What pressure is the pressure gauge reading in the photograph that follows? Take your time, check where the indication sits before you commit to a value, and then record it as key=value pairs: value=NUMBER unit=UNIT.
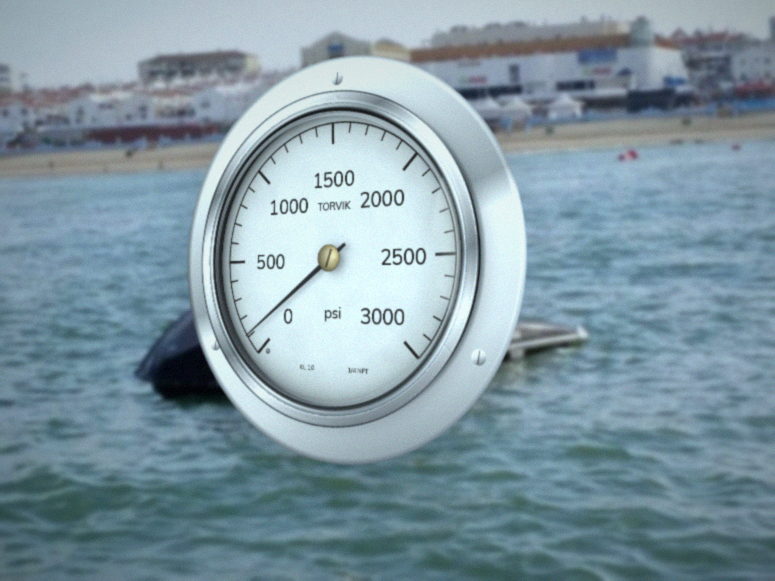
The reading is value=100 unit=psi
